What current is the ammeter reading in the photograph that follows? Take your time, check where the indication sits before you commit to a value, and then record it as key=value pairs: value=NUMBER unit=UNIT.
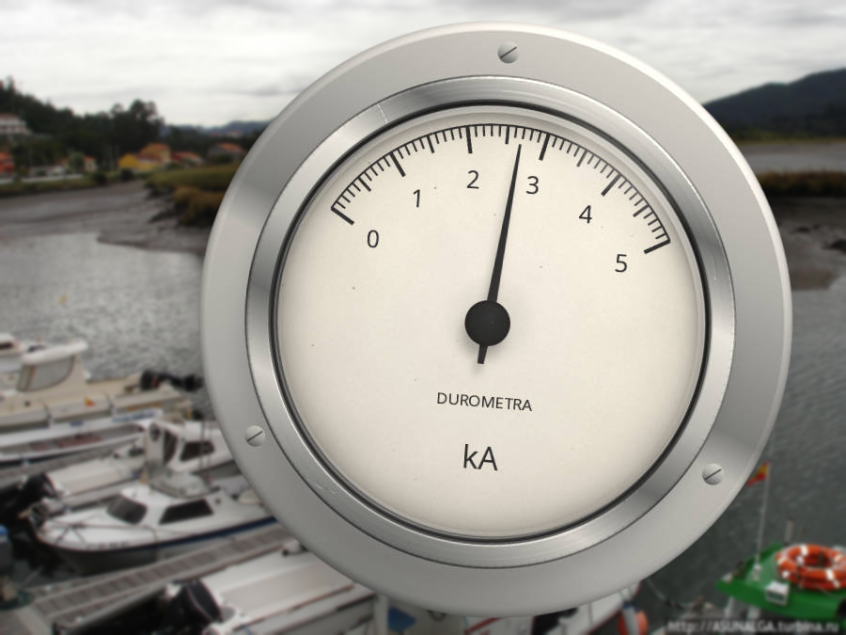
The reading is value=2.7 unit=kA
